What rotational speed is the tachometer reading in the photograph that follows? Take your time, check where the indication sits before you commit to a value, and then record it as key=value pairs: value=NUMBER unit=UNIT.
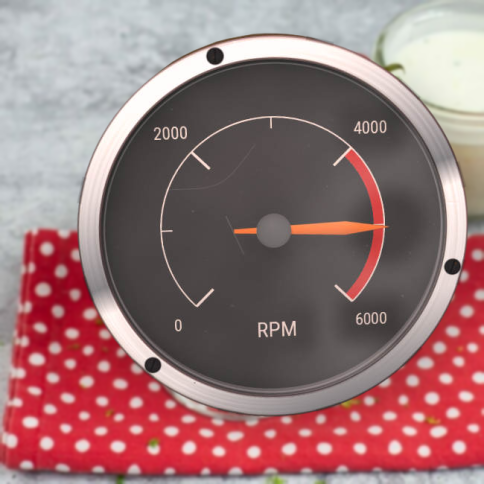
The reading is value=5000 unit=rpm
